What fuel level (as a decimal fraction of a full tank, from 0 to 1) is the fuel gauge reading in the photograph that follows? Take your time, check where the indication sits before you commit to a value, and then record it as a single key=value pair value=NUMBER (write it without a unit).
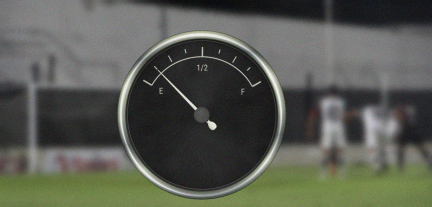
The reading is value=0.125
